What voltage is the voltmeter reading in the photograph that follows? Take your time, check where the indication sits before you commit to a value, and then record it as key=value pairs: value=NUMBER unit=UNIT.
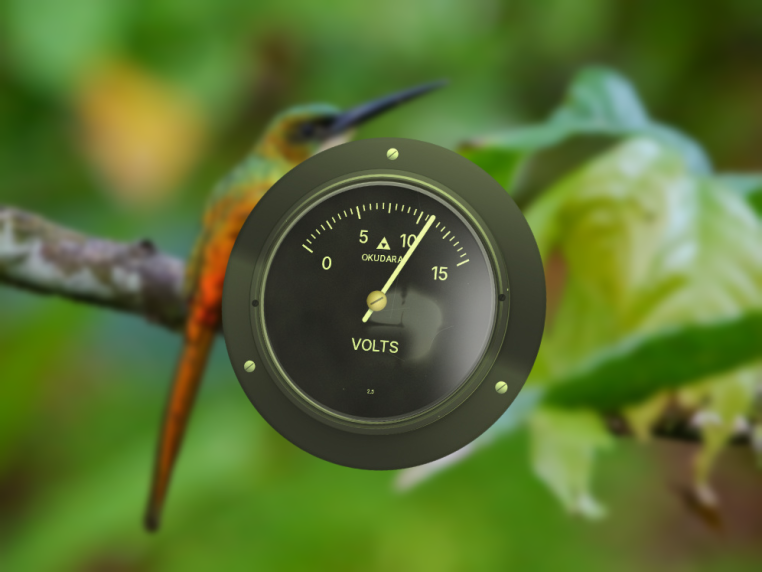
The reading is value=11 unit=V
